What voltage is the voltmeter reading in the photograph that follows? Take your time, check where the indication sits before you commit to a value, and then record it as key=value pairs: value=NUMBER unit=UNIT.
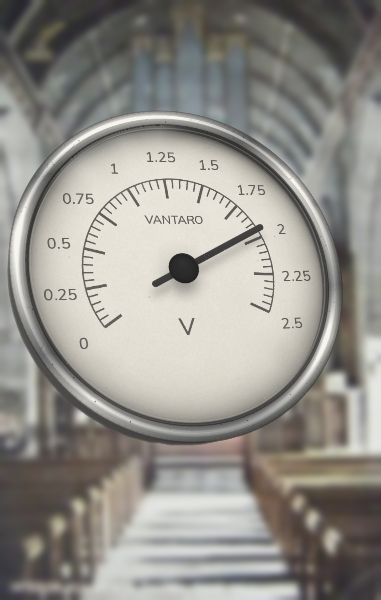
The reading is value=1.95 unit=V
